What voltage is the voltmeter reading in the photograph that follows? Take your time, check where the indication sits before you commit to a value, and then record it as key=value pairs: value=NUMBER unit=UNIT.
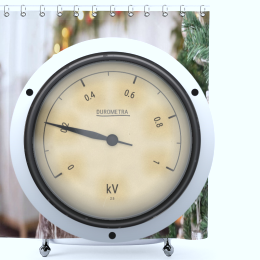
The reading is value=0.2 unit=kV
